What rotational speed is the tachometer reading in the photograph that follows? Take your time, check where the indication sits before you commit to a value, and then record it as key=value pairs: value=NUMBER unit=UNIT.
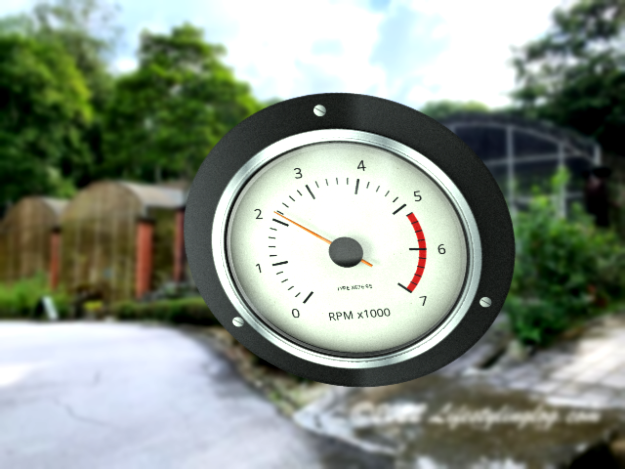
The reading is value=2200 unit=rpm
